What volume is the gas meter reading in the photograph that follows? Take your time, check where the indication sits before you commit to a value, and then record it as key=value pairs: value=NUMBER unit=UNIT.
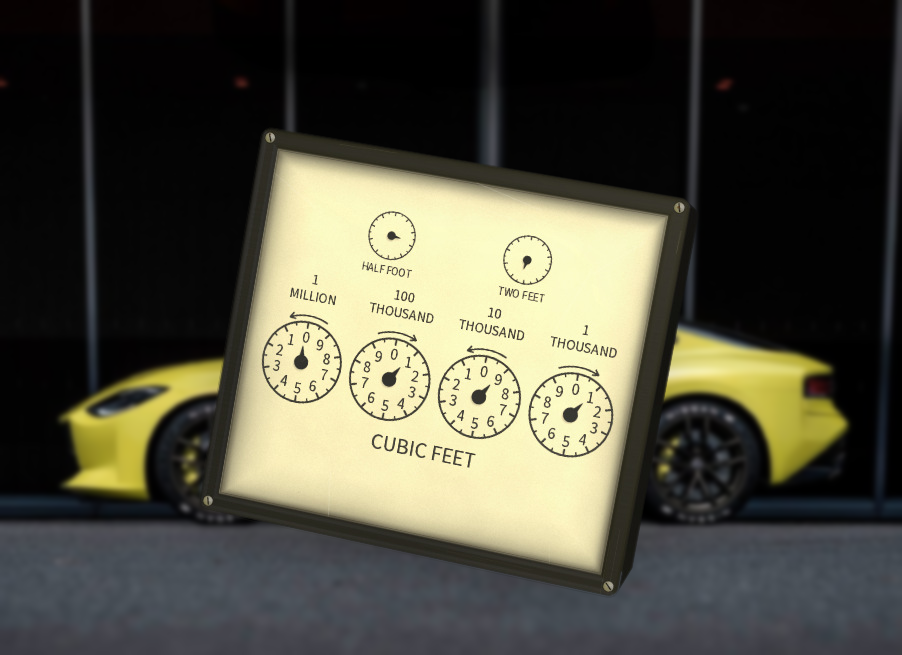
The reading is value=9100 unit=ft³
